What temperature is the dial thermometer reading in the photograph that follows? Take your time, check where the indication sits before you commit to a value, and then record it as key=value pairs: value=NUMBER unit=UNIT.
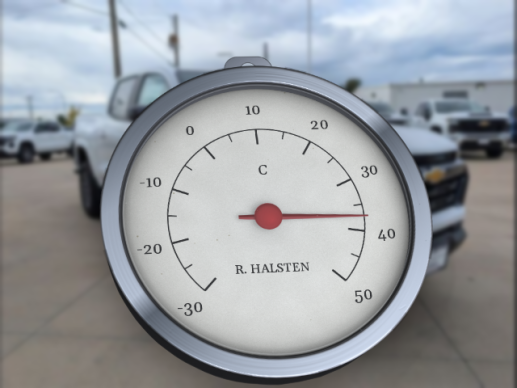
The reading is value=37.5 unit=°C
